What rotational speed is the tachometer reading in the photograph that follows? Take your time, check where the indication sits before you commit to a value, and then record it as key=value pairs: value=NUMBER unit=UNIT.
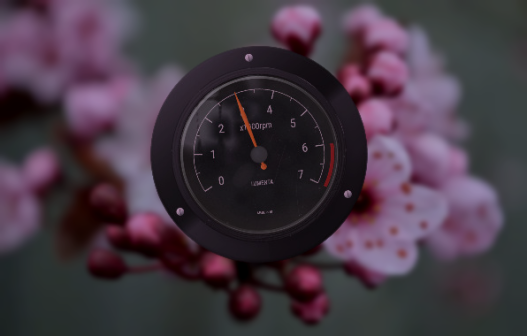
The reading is value=3000 unit=rpm
